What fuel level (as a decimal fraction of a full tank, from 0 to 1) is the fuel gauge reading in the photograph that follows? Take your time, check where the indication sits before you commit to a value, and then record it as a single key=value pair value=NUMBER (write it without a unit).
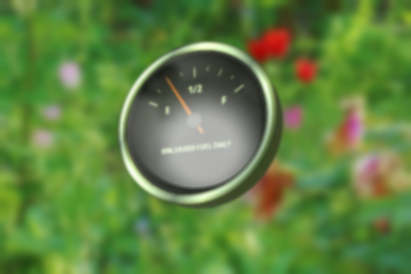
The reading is value=0.25
